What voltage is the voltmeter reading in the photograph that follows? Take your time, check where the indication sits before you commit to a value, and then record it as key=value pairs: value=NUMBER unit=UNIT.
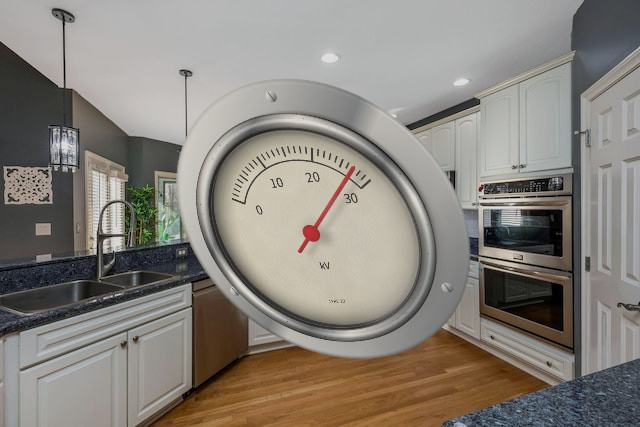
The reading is value=27 unit=kV
